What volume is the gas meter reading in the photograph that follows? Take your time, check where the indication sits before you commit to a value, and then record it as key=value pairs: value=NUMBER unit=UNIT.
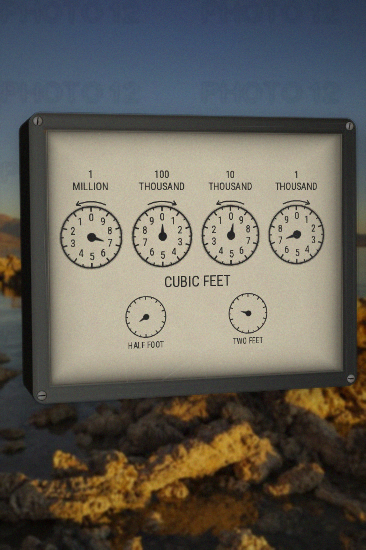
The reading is value=699700 unit=ft³
